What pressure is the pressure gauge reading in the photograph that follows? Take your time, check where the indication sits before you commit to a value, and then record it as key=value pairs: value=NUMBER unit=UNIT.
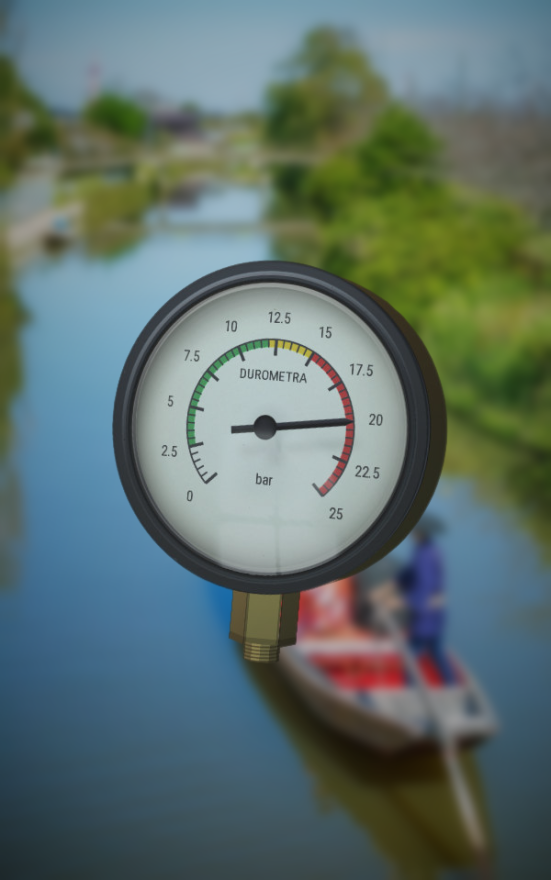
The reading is value=20 unit=bar
